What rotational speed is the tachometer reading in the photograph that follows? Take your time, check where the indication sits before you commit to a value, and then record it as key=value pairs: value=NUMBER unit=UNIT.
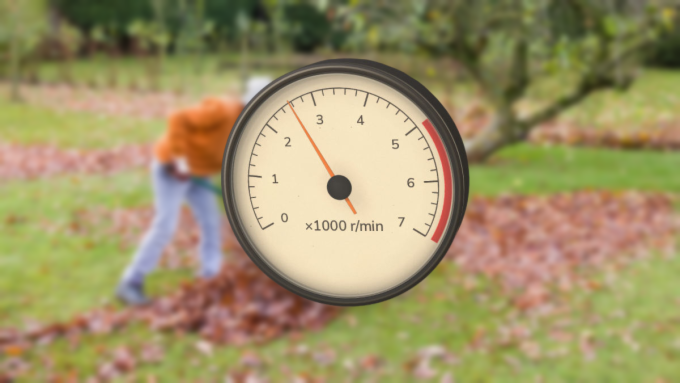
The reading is value=2600 unit=rpm
